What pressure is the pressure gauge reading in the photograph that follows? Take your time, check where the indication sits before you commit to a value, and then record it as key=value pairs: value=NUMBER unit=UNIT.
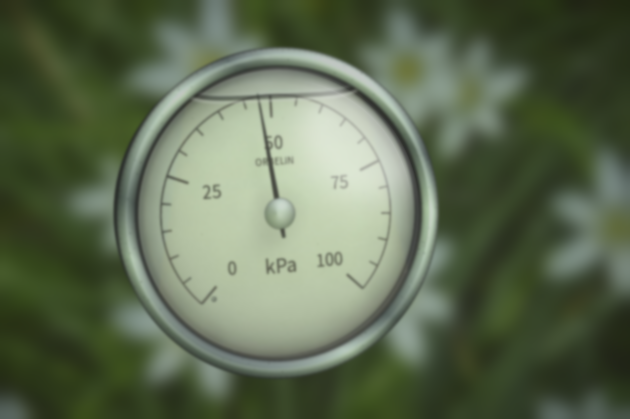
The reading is value=47.5 unit=kPa
